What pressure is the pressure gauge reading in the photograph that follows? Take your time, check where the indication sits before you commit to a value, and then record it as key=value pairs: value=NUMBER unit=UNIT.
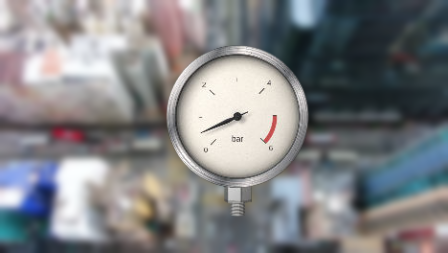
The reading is value=0.5 unit=bar
